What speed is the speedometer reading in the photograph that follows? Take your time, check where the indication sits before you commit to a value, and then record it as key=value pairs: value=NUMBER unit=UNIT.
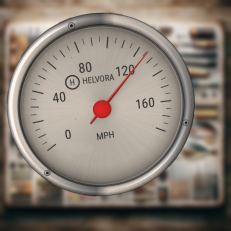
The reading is value=125 unit=mph
